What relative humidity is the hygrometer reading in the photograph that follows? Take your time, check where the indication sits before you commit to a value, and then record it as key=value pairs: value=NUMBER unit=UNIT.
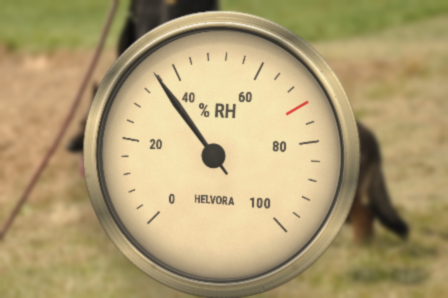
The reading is value=36 unit=%
